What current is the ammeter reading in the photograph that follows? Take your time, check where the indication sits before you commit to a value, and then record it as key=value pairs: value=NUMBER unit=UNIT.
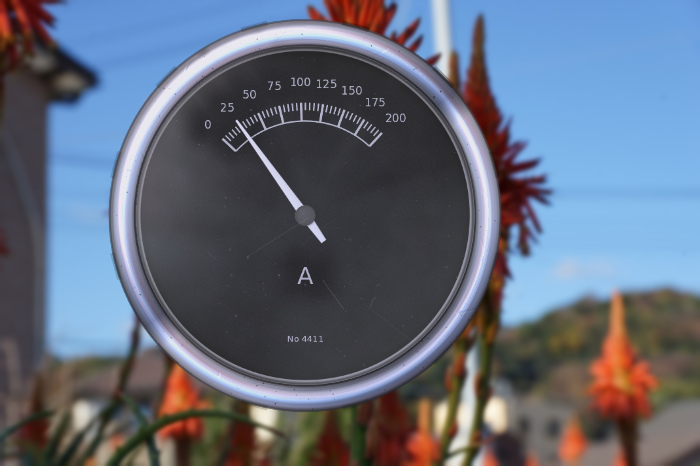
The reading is value=25 unit=A
